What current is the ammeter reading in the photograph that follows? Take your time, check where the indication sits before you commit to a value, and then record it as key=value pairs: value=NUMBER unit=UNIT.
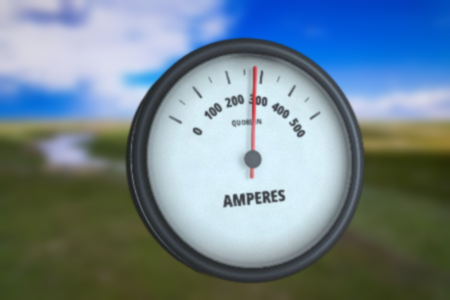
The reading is value=275 unit=A
